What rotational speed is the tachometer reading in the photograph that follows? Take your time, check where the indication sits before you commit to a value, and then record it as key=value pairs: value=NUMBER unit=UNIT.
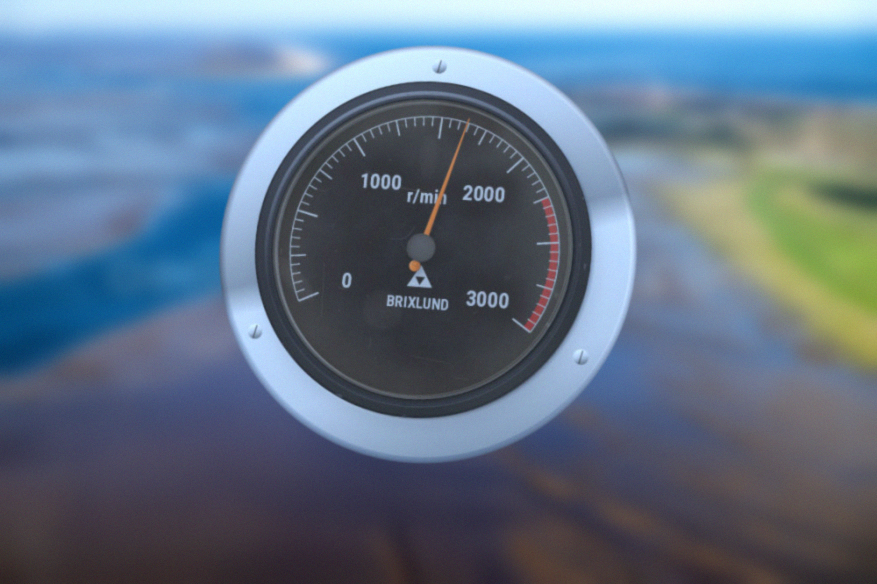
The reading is value=1650 unit=rpm
